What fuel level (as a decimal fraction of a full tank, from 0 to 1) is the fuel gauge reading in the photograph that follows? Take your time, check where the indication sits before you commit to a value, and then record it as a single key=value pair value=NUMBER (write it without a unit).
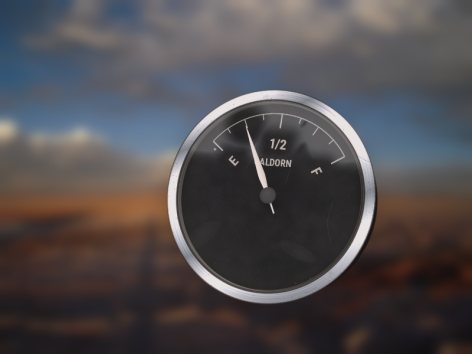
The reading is value=0.25
